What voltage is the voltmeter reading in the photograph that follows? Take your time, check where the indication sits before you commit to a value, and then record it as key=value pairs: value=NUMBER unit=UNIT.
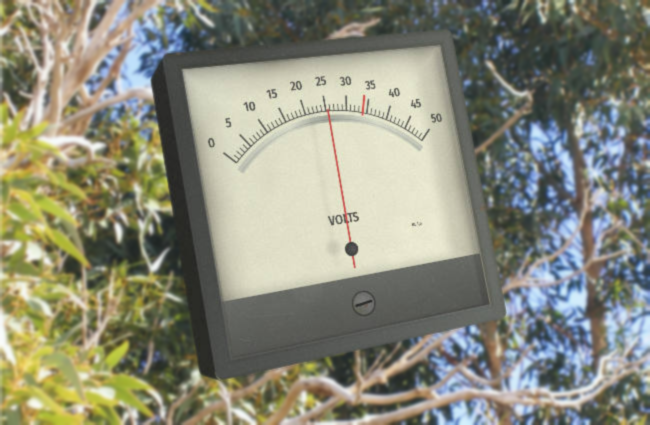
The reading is value=25 unit=V
